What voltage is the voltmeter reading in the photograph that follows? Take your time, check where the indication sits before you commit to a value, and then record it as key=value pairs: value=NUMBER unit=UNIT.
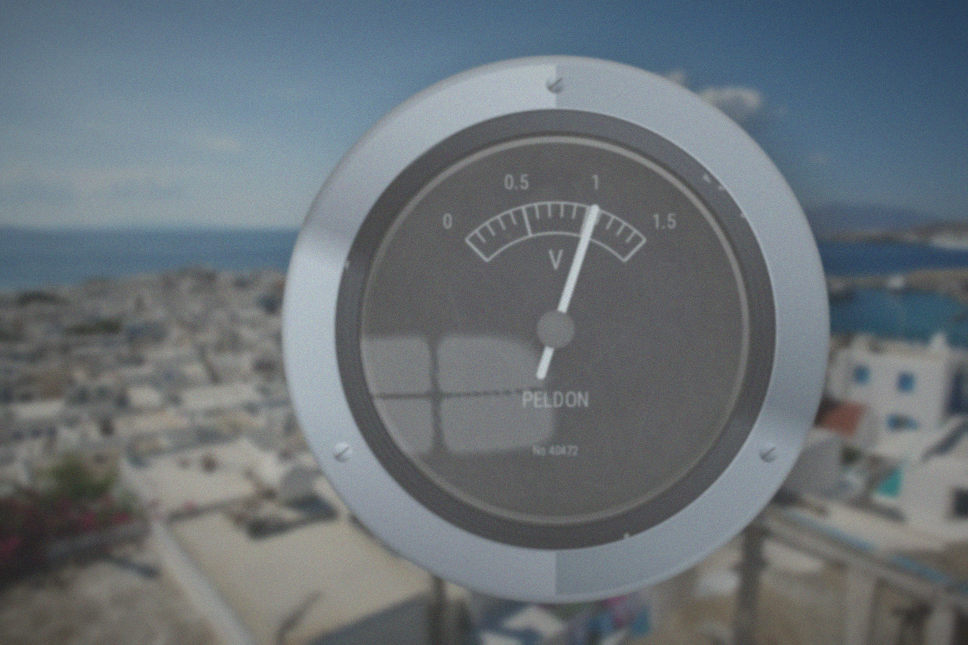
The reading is value=1.05 unit=V
